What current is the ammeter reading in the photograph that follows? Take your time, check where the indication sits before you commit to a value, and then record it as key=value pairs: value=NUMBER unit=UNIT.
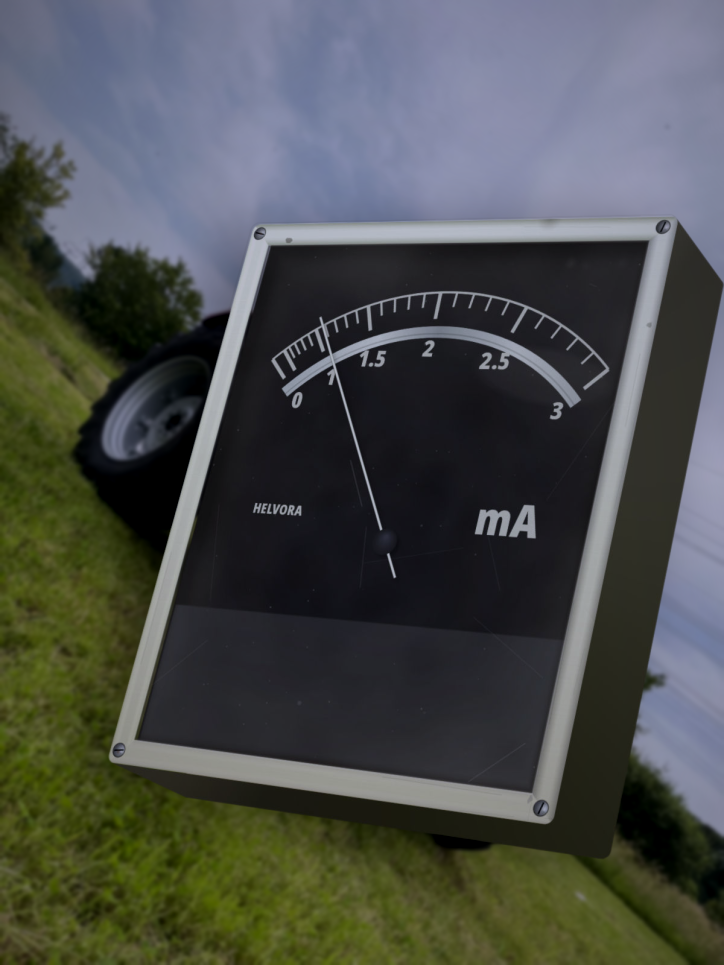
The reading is value=1.1 unit=mA
